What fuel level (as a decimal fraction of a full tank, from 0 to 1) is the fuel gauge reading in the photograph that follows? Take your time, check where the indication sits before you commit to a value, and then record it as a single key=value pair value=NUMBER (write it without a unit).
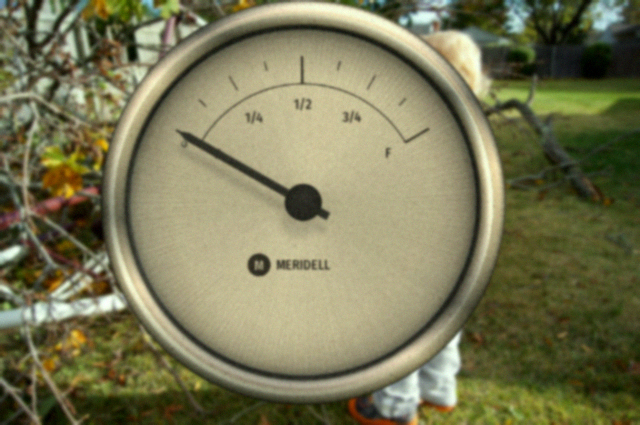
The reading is value=0
